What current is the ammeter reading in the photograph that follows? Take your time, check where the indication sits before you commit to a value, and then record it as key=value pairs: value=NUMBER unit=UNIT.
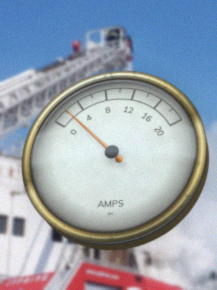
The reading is value=2 unit=A
